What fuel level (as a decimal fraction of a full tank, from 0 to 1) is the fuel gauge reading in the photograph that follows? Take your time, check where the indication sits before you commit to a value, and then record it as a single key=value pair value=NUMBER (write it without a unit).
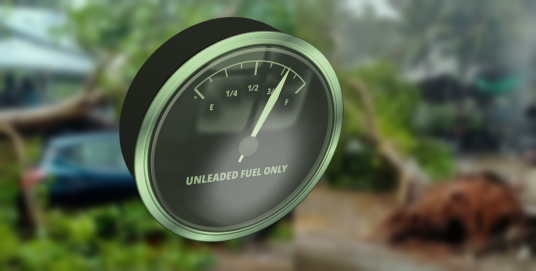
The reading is value=0.75
